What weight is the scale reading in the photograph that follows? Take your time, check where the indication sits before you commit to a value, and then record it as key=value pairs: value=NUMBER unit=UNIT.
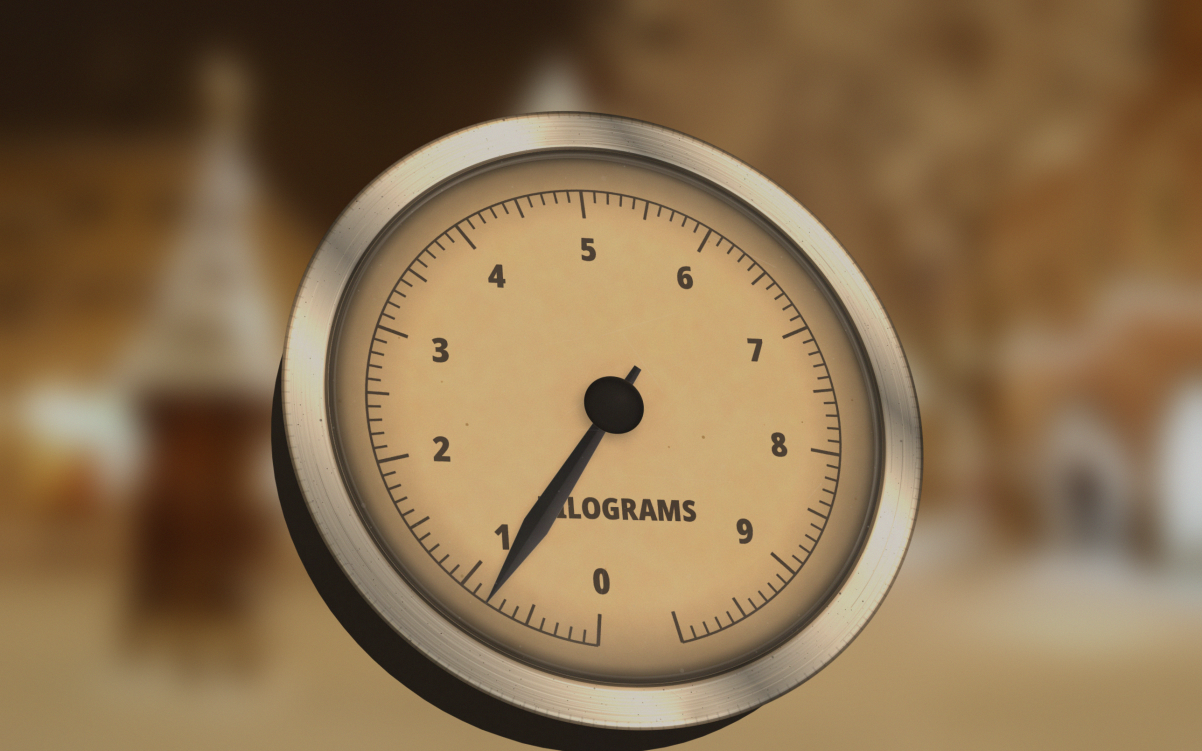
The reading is value=0.8 unit=kg
